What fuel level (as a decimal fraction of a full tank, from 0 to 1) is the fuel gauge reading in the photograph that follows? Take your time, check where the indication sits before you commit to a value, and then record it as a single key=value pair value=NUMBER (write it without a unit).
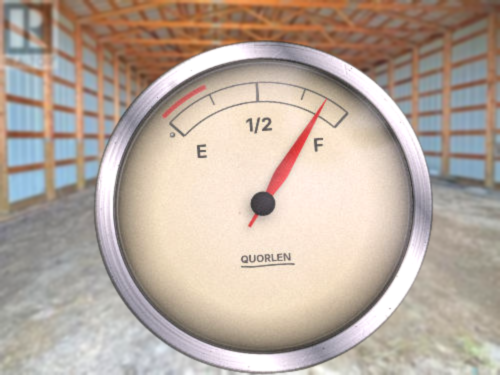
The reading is value=0.875
